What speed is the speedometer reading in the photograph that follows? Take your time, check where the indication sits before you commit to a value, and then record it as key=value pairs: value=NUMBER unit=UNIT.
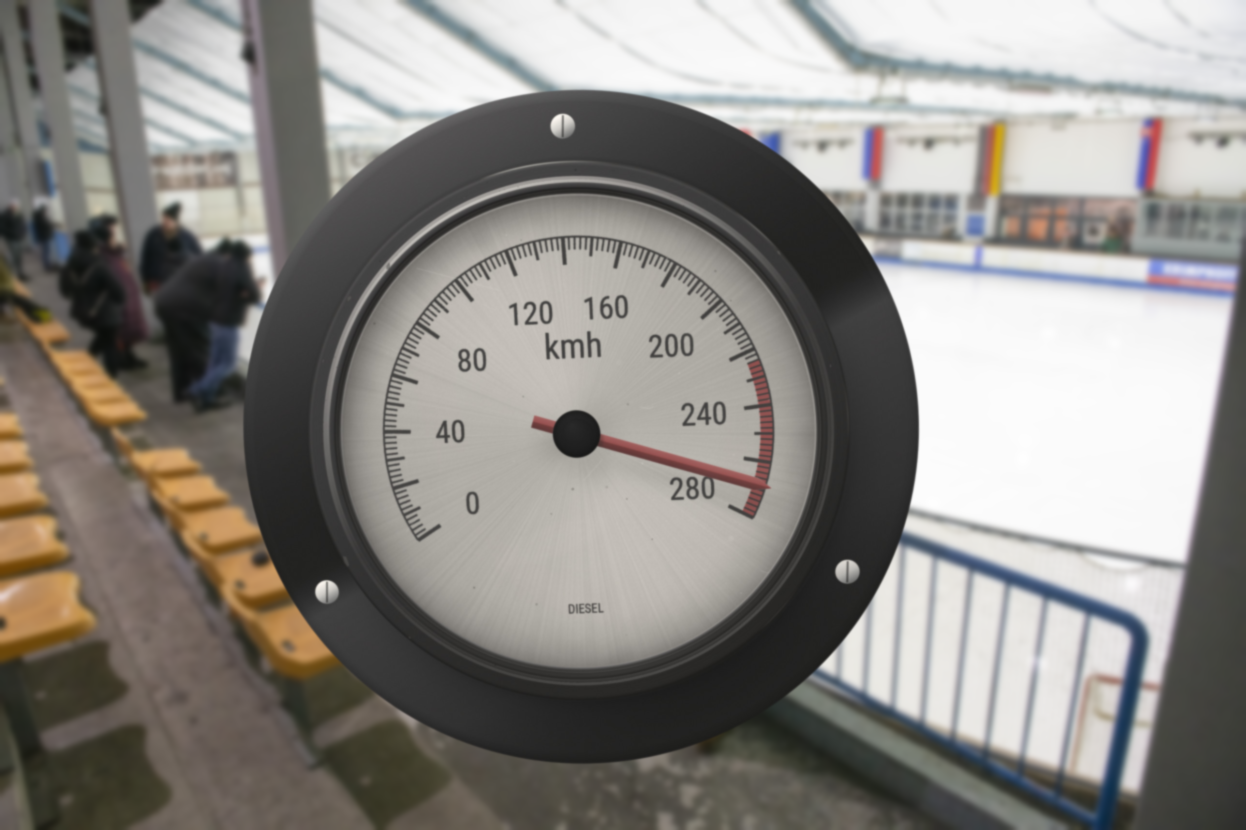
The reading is value=268 unit=km/h
